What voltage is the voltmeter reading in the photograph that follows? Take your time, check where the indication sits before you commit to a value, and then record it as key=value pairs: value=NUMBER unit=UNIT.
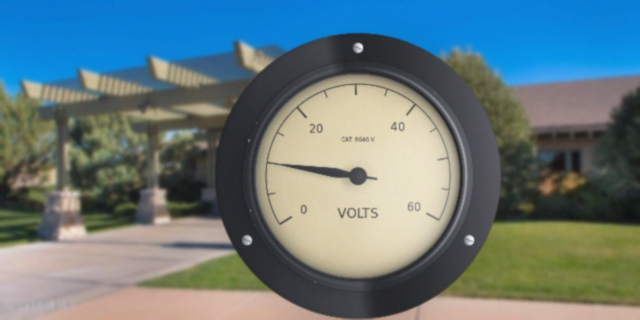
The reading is value=10 unit=V
